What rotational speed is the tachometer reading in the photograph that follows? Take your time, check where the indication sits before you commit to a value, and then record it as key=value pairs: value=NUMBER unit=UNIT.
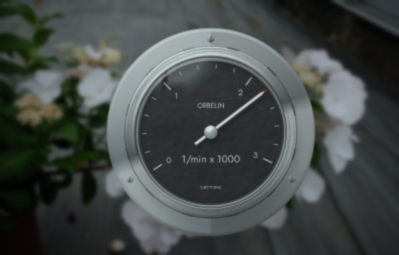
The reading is value=2200 unit=rpm
